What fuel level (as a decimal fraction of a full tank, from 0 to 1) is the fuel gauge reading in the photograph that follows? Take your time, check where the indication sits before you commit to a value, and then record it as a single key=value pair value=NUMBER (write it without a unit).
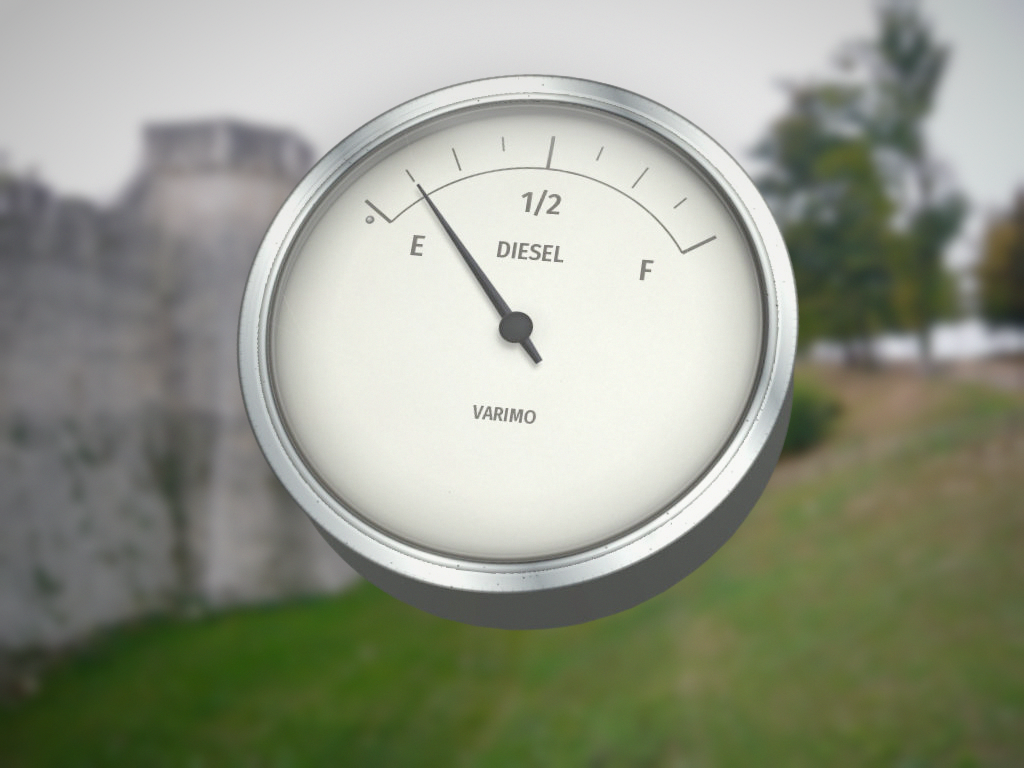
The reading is value=0.125
